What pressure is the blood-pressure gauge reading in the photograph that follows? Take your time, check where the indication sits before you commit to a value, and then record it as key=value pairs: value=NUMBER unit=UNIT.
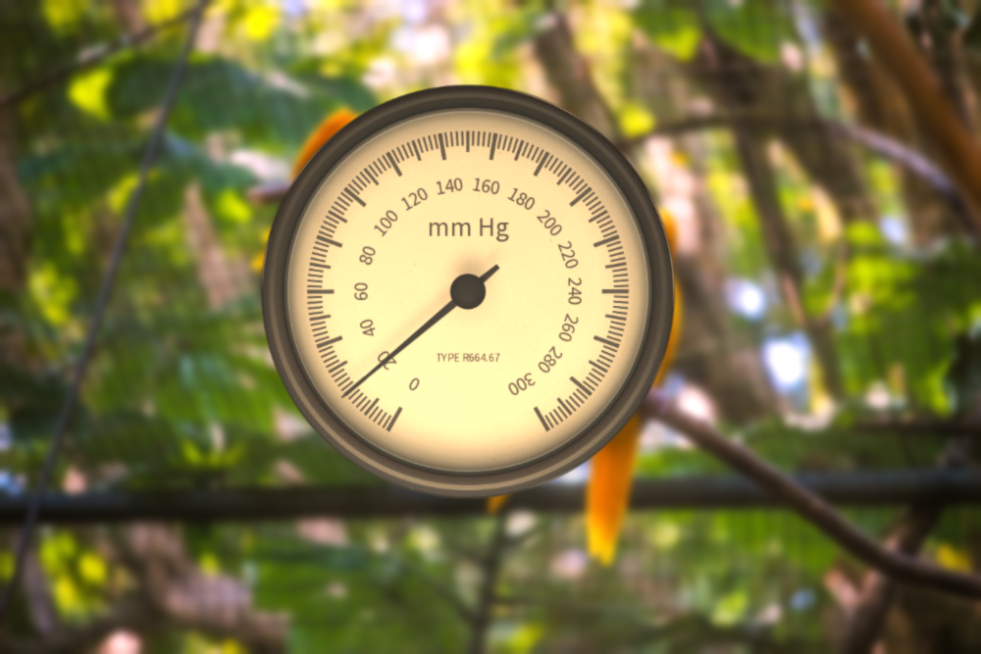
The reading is value=20 unit=mmHg
